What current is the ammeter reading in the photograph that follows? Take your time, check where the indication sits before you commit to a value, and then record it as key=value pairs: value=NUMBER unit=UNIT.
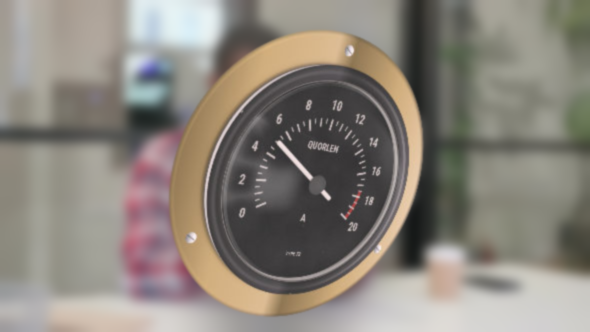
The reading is value=5 unit=A
